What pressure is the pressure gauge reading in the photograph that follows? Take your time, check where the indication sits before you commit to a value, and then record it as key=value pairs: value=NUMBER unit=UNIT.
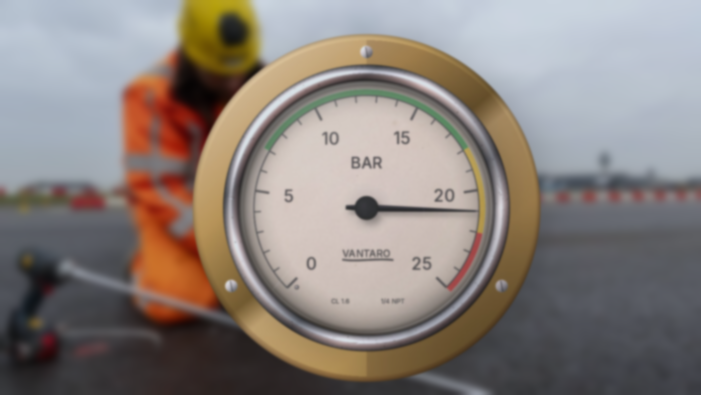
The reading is value=21 unit=bar
